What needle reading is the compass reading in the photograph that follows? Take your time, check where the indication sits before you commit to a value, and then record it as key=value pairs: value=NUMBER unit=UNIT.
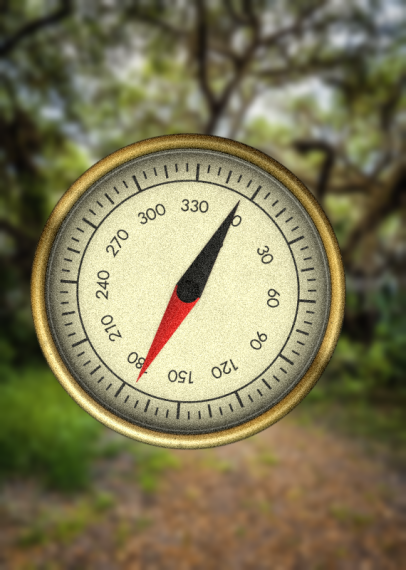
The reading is value=175 unit=°
